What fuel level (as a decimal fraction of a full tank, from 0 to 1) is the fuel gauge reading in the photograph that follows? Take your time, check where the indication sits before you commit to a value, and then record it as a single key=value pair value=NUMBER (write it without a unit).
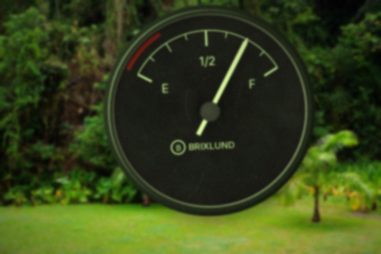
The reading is value=0.75
